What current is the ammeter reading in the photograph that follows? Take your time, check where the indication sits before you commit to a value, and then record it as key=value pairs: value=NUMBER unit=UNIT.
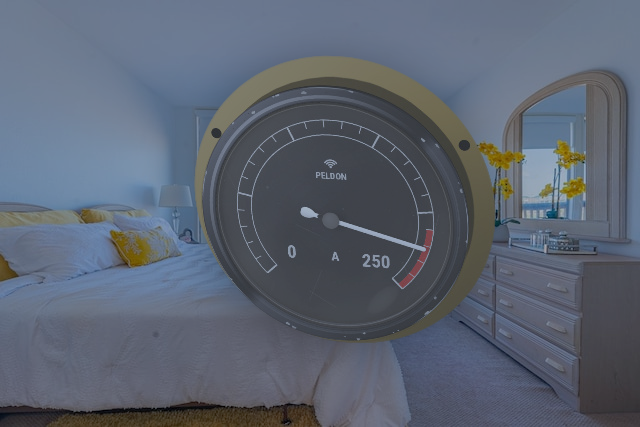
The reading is value=220 unit=A
